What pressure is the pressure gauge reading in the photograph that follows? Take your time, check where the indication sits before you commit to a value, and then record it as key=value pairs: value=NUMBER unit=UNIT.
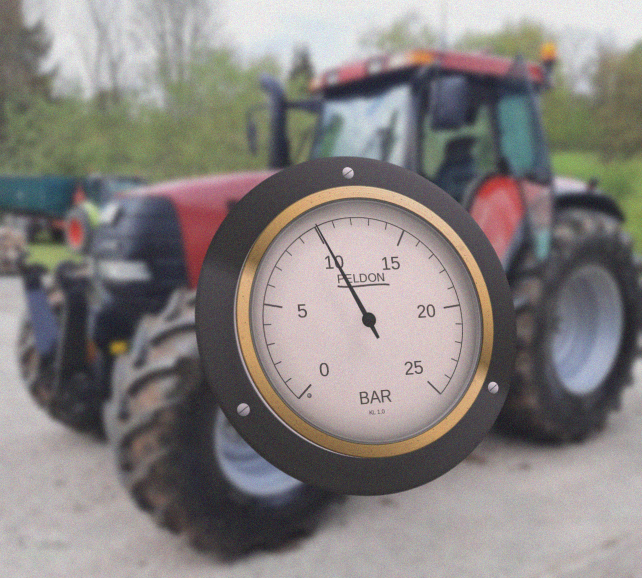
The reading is value=10 unit=bar
